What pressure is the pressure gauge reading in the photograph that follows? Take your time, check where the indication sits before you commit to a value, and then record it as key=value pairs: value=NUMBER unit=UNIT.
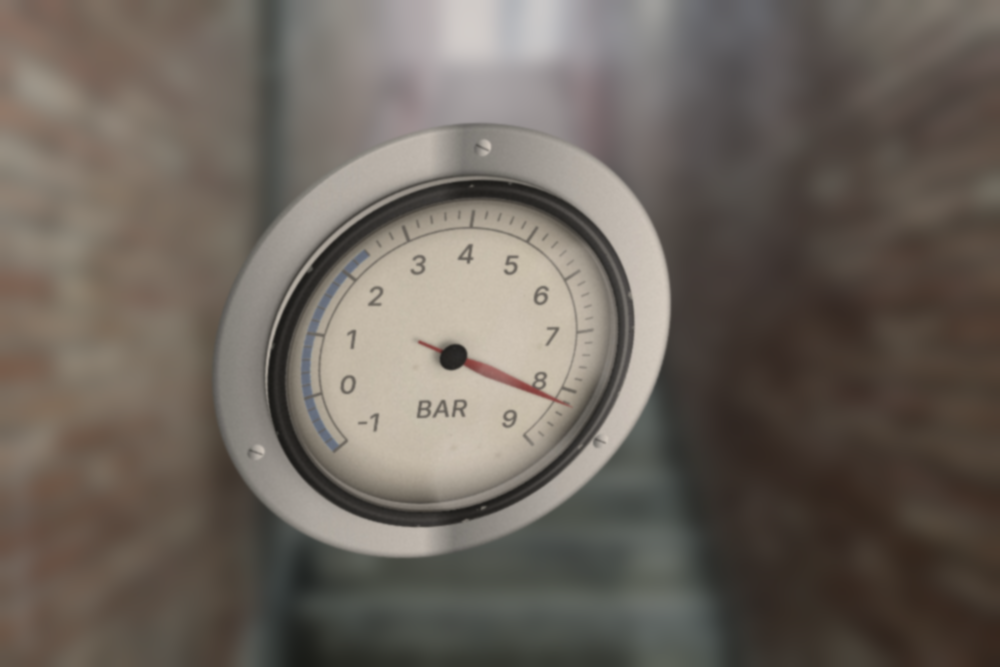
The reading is value=8.2 unit=bar
